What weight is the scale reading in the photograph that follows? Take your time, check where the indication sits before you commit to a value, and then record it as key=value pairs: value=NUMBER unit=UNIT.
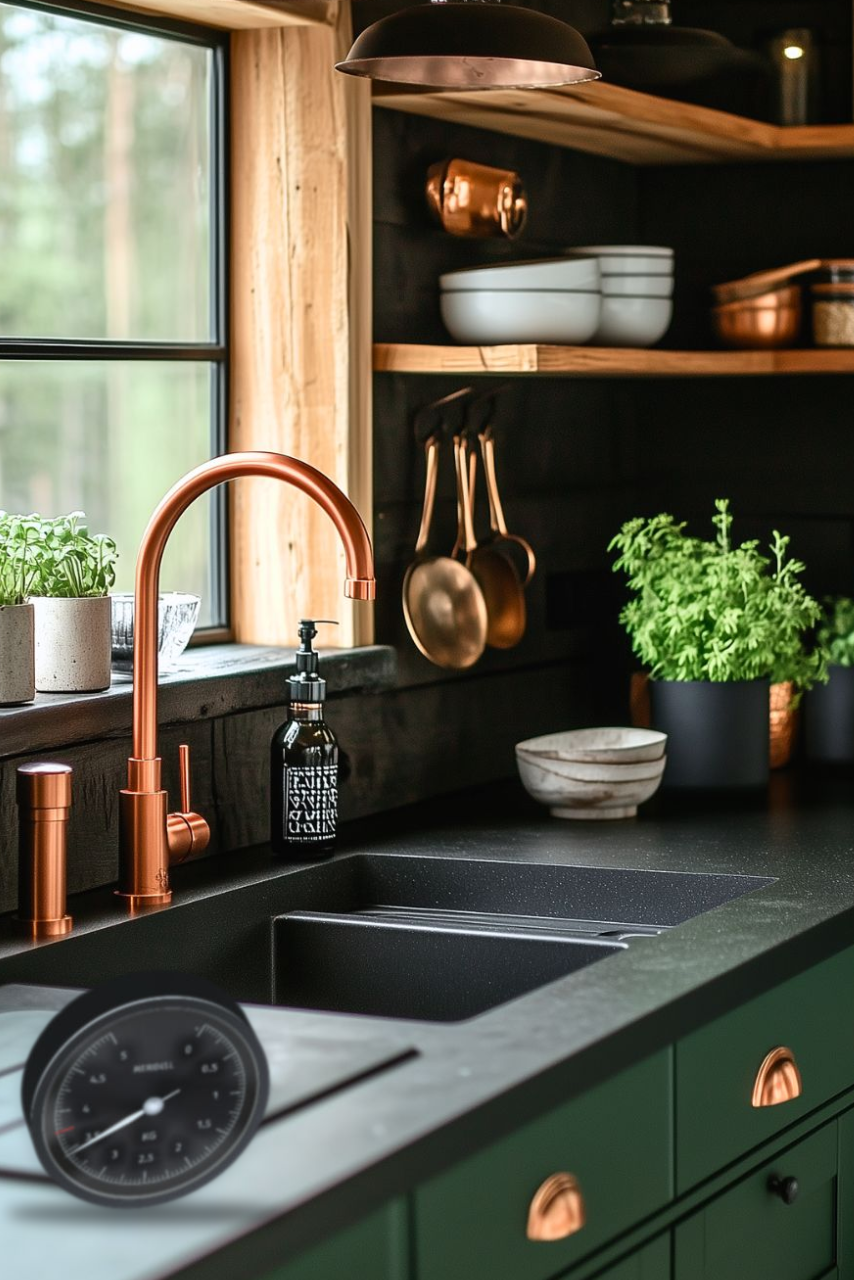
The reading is value=3.5 unit=kg
